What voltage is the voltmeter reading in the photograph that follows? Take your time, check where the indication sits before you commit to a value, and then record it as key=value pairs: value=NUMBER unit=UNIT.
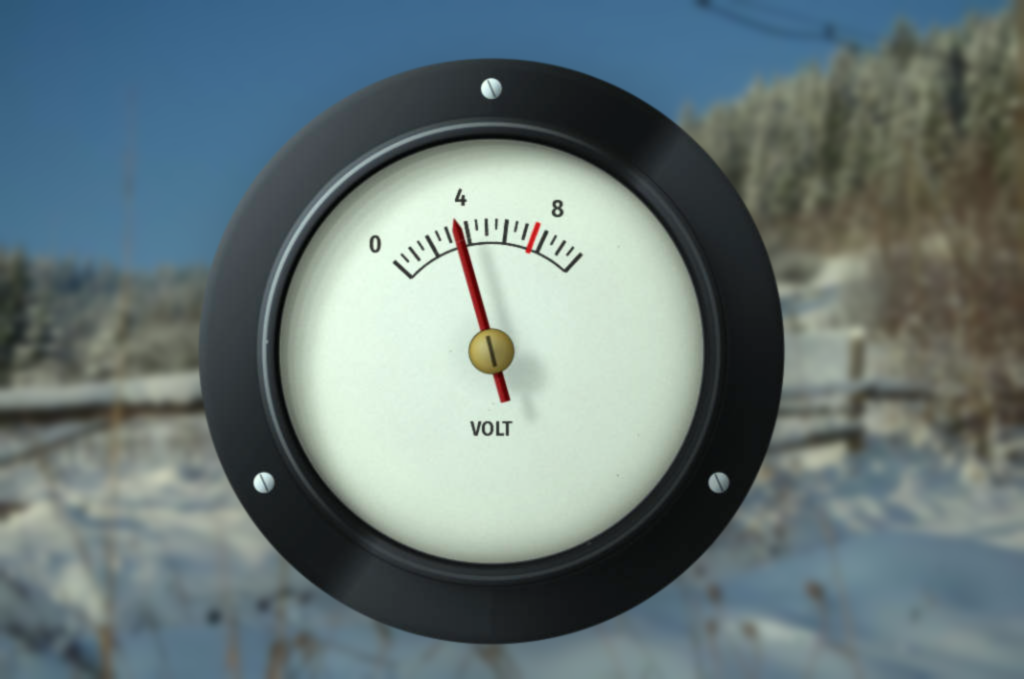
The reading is value=3.5 unit=V
